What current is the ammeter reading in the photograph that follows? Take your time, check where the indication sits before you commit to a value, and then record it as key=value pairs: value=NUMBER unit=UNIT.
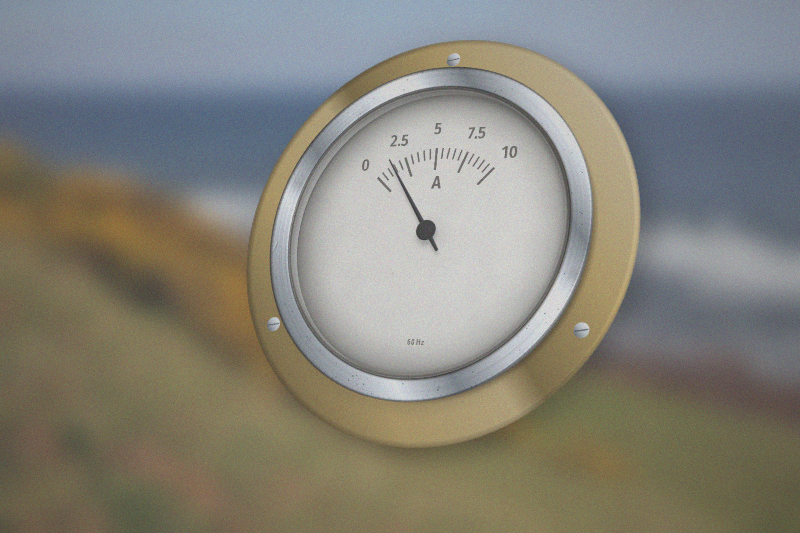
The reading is value=1.5 unit=A
